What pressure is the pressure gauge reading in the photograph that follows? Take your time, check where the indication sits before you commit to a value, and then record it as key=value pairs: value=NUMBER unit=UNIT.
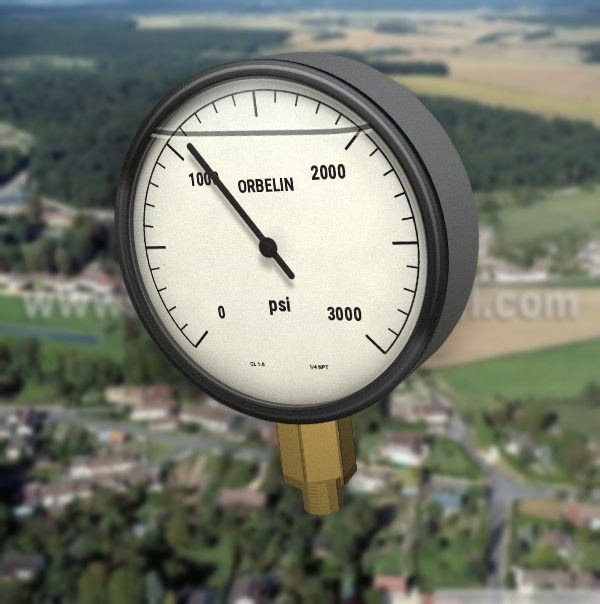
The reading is value=1100 unit=psi
